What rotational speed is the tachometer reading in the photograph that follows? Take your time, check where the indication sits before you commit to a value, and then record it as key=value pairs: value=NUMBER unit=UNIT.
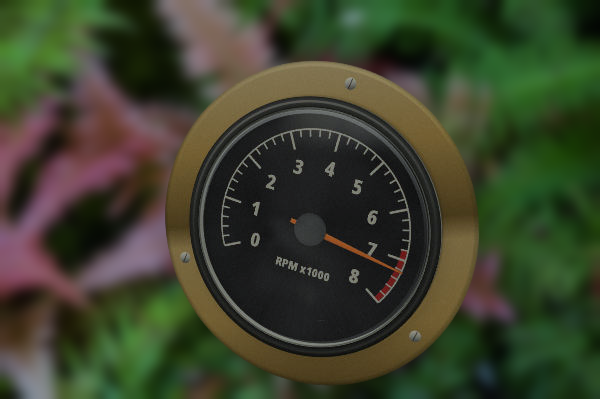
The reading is value=7200 unit=rpm
